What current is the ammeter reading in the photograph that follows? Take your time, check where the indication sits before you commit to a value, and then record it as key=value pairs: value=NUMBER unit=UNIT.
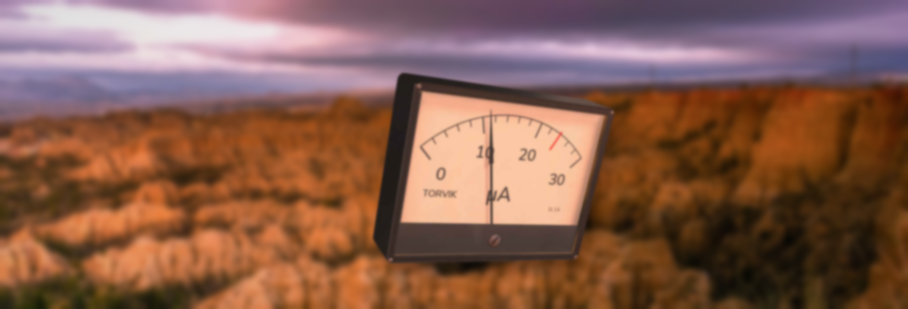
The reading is value=11 unit=µA
